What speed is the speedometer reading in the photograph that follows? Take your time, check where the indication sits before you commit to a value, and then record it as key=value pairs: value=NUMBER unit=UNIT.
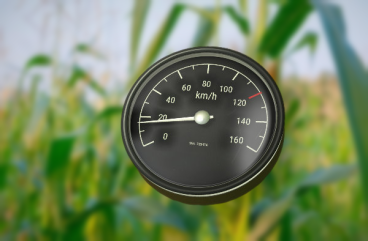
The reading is value=15 unit=km/h
